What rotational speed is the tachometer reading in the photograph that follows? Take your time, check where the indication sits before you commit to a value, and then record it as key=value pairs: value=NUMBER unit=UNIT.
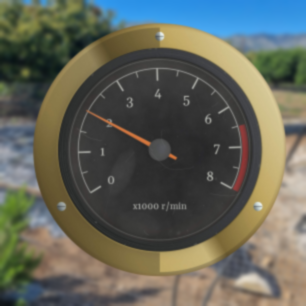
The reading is value=2000 unit=rpm
